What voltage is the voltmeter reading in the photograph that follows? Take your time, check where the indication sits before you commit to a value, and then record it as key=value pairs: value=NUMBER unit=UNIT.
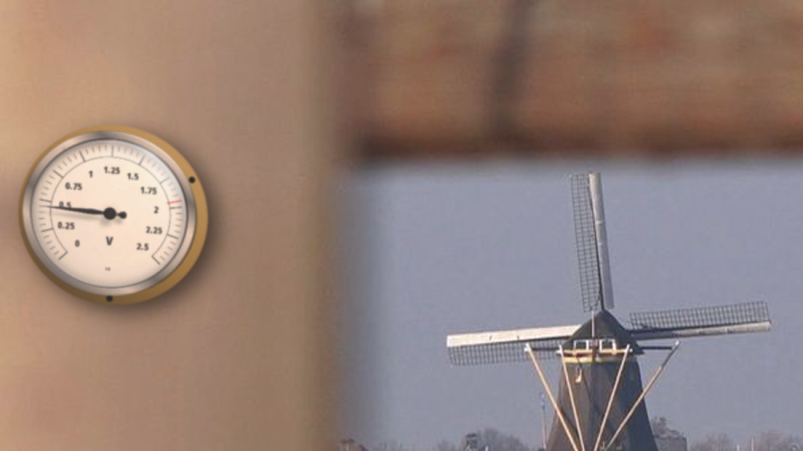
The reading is value=0.45 unit=V
